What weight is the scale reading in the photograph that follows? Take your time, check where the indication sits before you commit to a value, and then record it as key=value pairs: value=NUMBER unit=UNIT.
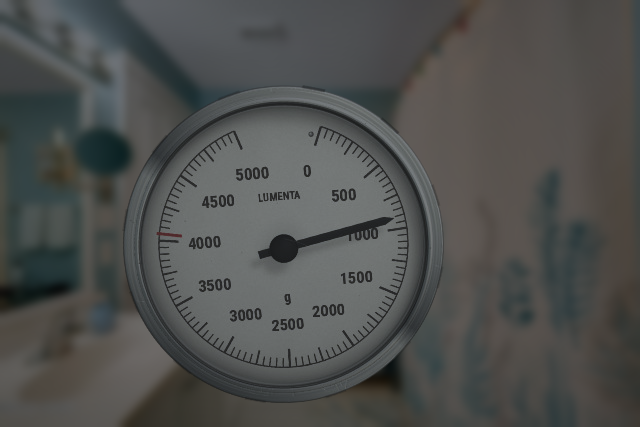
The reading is value=900 unit=g
